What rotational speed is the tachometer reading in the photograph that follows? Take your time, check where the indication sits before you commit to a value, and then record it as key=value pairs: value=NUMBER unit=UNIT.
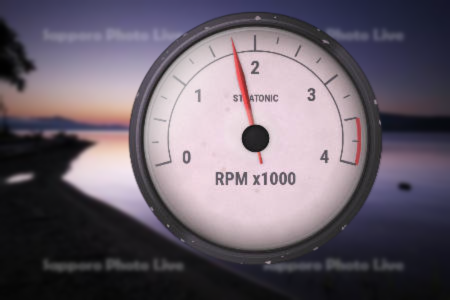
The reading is value=1750 unit=rpm
